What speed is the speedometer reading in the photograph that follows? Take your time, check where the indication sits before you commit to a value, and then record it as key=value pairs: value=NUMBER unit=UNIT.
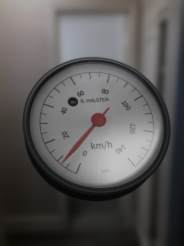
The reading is value=7.5 unit=km/h
